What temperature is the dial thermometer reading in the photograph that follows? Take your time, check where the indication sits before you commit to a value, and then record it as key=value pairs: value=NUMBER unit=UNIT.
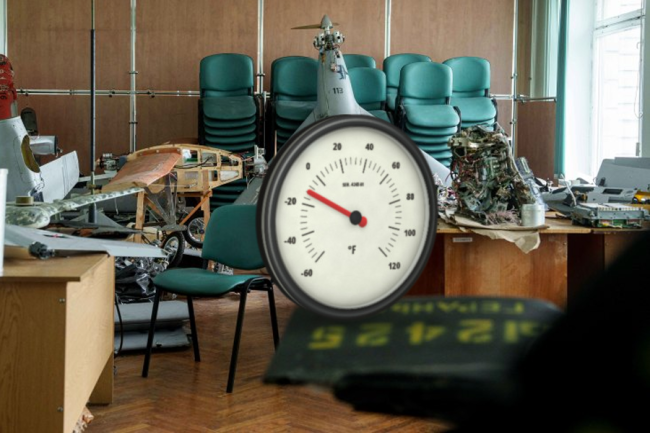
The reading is value=-12 unit=°F
